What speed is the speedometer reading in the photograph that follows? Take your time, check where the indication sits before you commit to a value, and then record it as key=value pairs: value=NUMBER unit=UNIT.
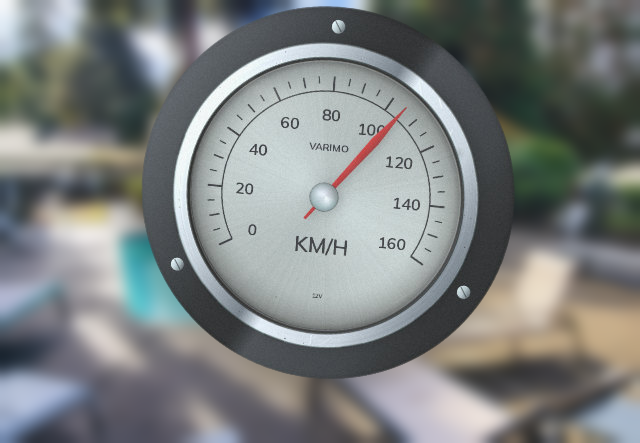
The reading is value=105 unit=km/h
